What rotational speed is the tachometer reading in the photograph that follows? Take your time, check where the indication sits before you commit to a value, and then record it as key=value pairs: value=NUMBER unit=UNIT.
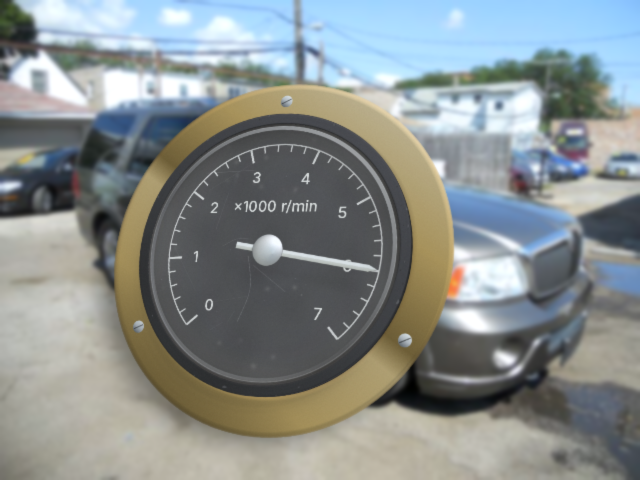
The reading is value=6000 unit=rpm
